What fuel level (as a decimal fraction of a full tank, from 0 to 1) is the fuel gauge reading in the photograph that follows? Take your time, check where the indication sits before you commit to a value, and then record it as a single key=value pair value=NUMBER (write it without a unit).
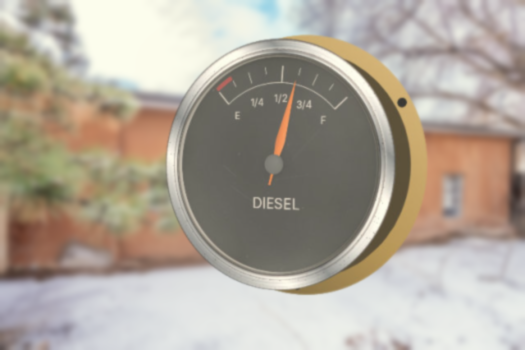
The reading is value=0.625
